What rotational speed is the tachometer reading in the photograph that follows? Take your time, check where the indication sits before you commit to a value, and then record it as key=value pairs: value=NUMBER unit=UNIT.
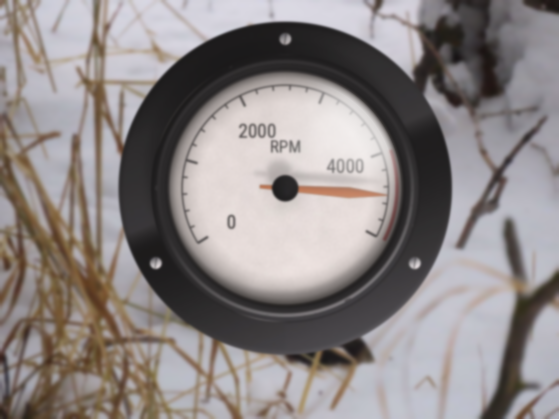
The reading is value=4500 unit=rpm
